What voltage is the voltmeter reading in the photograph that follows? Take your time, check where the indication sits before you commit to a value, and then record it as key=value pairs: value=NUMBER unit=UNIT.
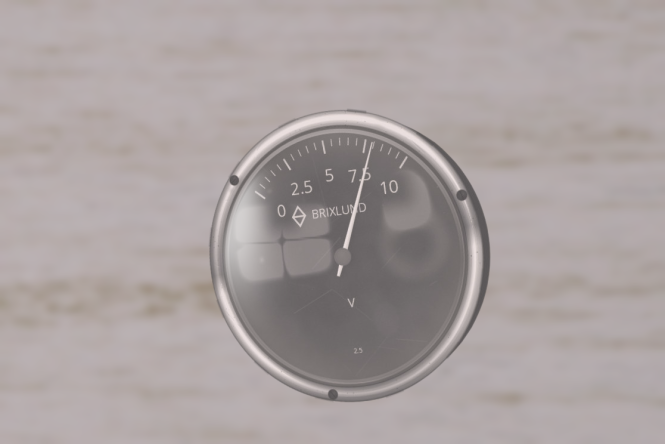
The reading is value=8 unit=V
